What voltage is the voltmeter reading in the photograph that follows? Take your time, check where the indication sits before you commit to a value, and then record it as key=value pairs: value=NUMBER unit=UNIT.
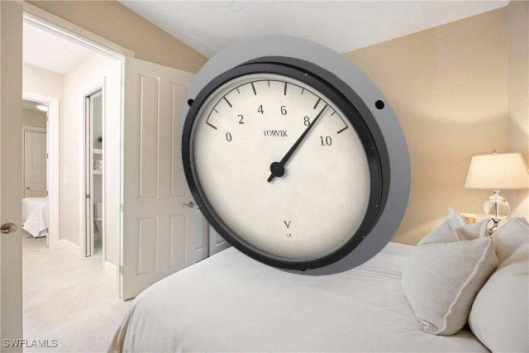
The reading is value=8.5 unit=V
